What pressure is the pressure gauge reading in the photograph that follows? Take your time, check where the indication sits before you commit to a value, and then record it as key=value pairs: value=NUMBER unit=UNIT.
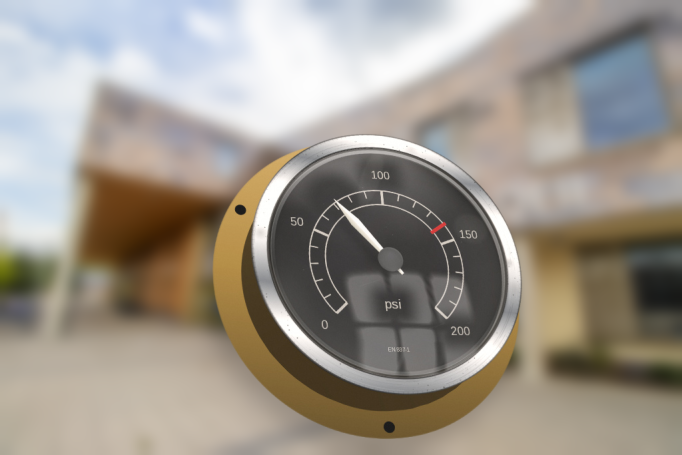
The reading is value=70 unit=psi
